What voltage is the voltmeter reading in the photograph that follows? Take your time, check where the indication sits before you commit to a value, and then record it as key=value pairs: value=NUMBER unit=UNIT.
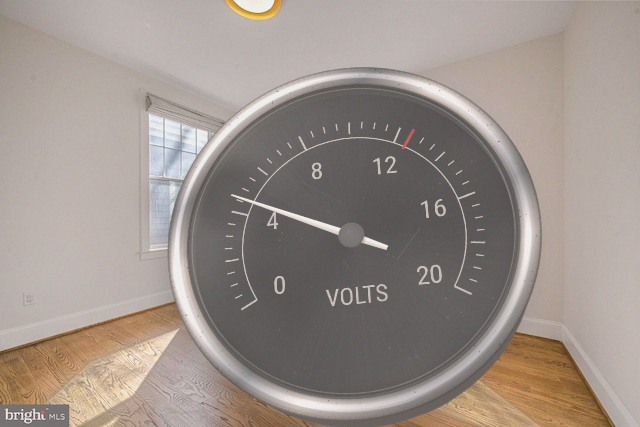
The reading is value=4.5 unit=V
